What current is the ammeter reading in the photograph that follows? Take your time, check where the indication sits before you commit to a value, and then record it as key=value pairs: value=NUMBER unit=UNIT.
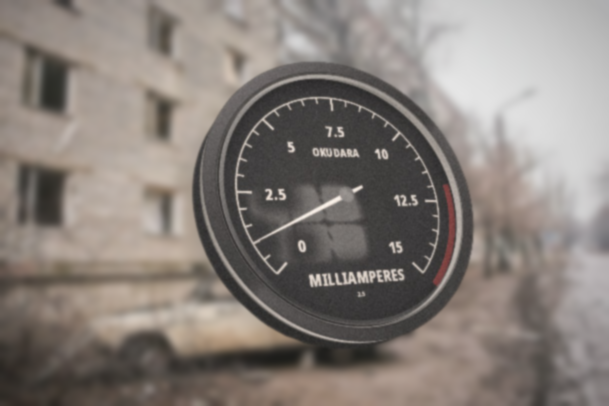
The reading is value=1 unit=mA
